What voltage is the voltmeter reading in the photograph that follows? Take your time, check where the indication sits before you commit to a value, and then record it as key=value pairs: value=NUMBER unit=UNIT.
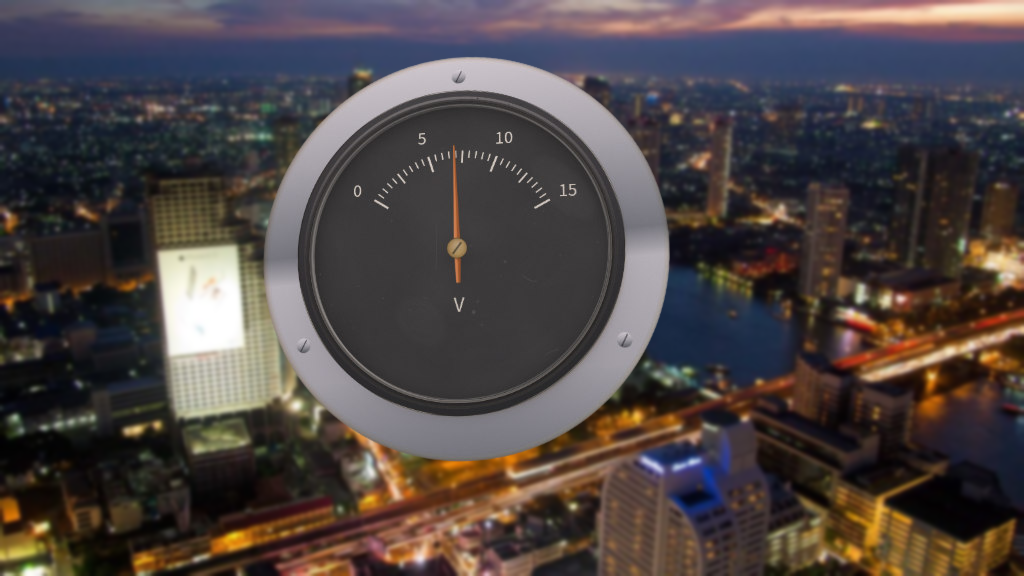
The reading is value=7 unit=V
